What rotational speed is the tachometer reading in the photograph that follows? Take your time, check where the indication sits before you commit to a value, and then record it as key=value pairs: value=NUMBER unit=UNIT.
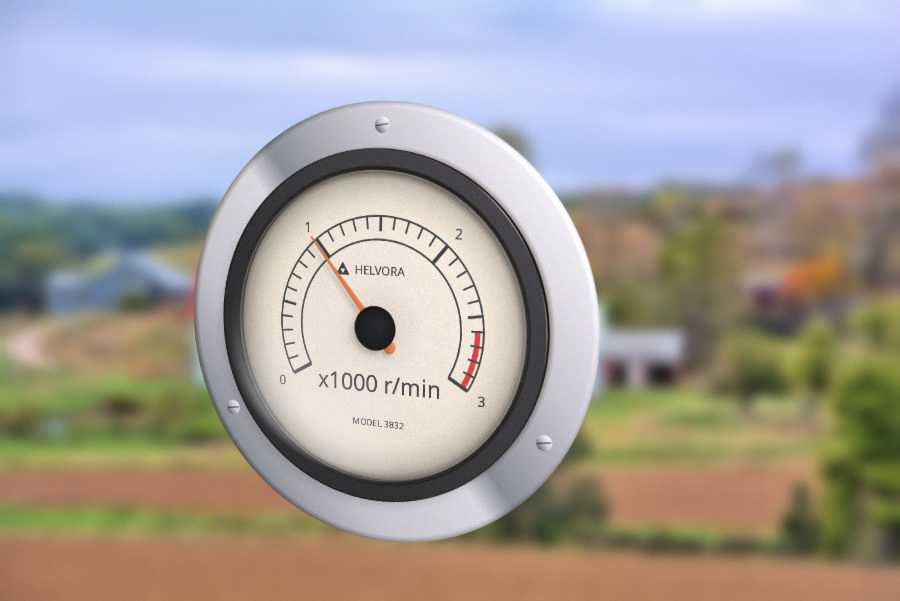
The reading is value=1000 unit=rpm
